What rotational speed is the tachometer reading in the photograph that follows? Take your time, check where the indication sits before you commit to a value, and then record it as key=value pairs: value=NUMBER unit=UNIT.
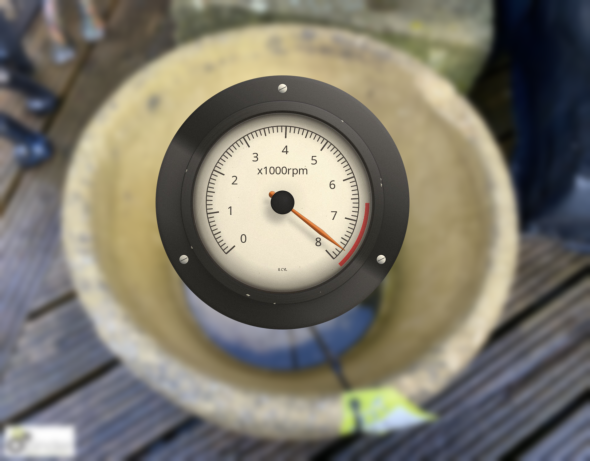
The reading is value=7700 unit=rpm
